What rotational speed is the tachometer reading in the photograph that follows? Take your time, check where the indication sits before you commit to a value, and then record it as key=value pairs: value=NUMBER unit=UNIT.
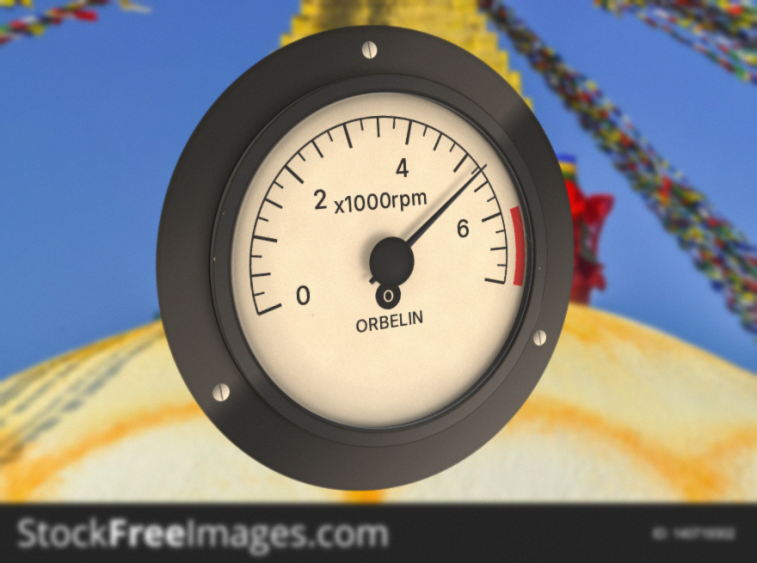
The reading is value=5250 unit=rpm
